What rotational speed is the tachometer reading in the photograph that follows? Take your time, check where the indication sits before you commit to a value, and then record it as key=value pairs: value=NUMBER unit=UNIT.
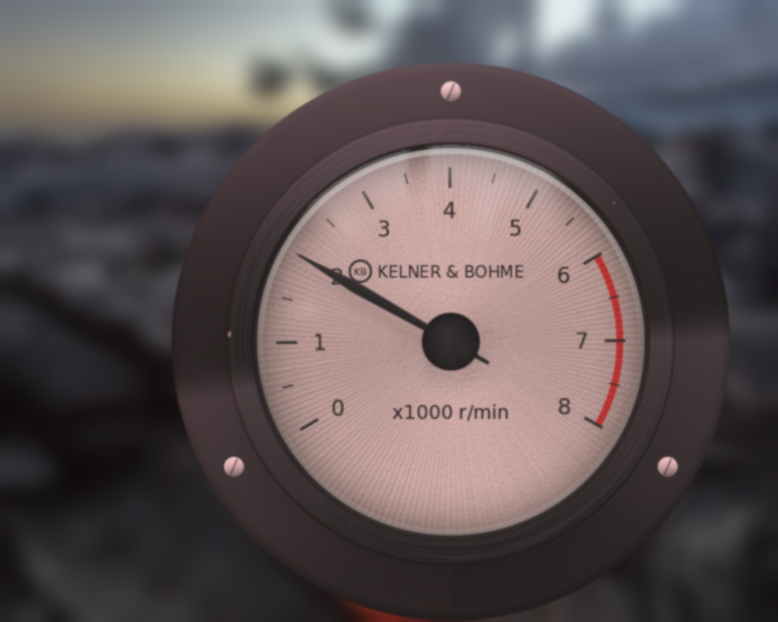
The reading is value=2000 unit=rpm
